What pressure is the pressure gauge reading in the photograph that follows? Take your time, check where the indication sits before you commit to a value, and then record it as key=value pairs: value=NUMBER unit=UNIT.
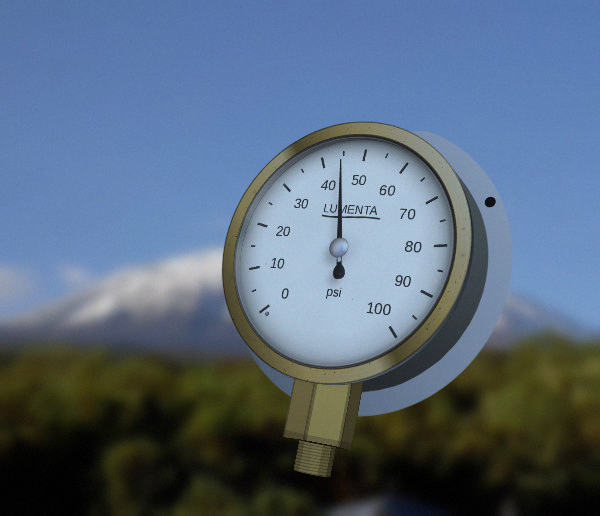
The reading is value=45 unit=psi
